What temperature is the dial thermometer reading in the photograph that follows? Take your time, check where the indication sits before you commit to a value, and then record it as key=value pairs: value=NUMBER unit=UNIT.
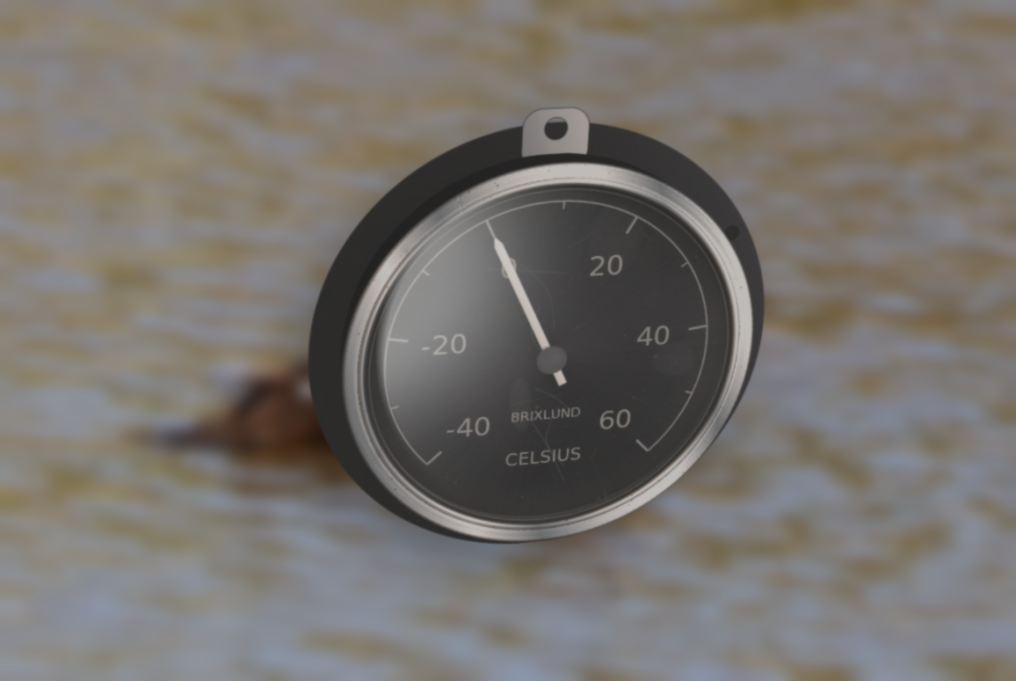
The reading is value=0 unit=°C
